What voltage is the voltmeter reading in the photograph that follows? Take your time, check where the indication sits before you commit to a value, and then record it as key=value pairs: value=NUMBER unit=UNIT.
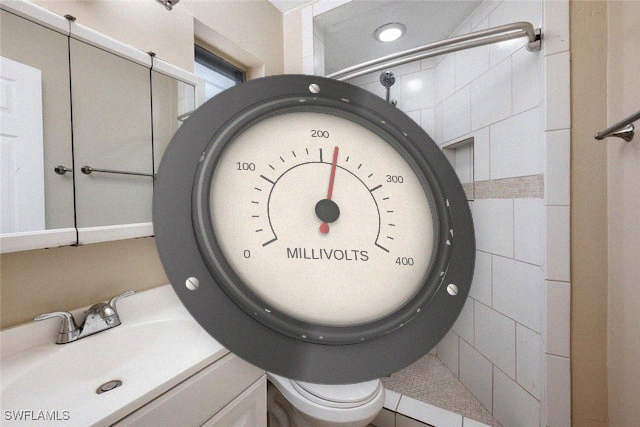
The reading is value=220 unit=mV
